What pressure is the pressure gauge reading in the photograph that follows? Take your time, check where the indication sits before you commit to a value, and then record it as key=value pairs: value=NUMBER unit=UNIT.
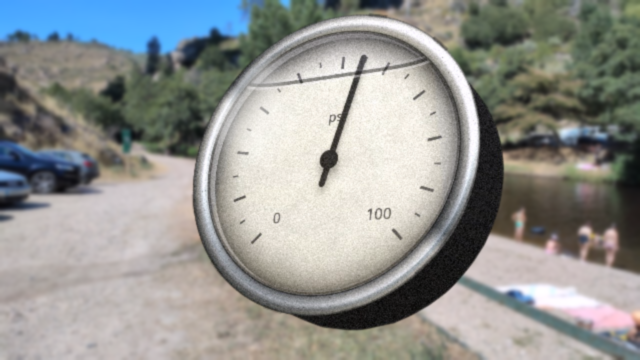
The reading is value=55 unit=psi
